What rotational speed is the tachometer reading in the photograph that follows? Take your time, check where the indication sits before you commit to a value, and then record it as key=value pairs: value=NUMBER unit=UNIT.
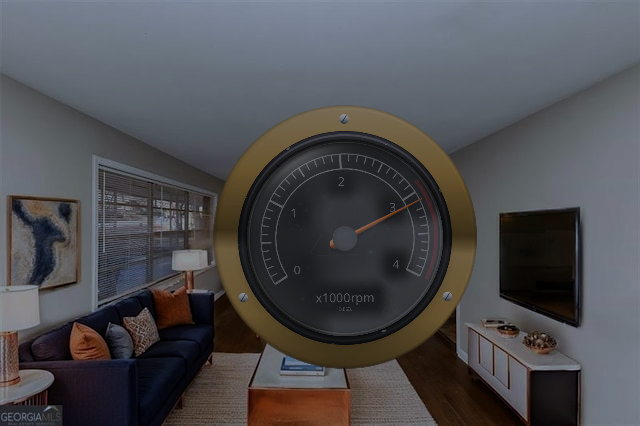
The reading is value=3100 unit=rpm
